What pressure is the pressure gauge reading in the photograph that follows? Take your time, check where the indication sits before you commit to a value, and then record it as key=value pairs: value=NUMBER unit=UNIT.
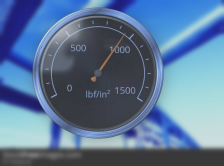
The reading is value=950 unit=psi
